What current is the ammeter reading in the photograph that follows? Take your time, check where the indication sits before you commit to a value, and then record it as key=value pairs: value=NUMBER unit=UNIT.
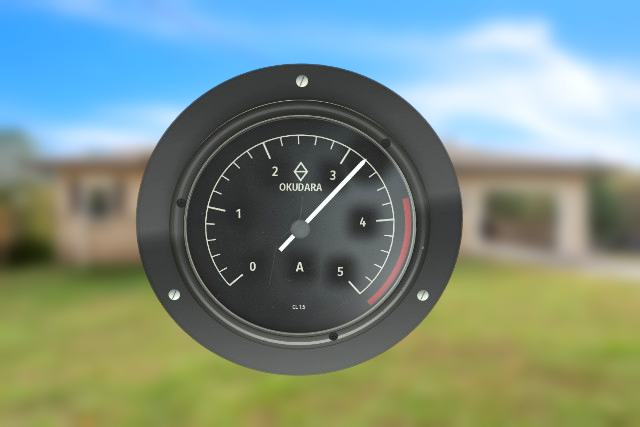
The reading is value=3.2 unit=A
